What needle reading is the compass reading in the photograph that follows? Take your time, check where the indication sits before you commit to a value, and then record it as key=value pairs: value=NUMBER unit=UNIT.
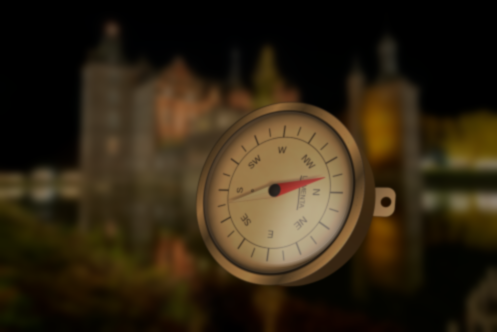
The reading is value=345 unit=°
